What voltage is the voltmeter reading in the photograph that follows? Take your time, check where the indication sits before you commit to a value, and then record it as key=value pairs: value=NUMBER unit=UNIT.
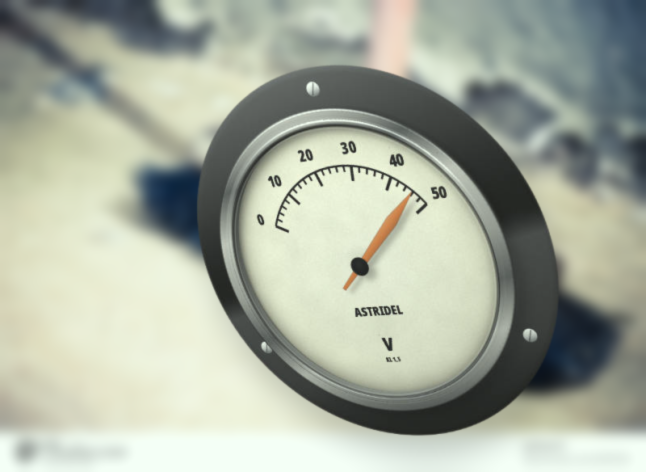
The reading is value=46 unit=V
